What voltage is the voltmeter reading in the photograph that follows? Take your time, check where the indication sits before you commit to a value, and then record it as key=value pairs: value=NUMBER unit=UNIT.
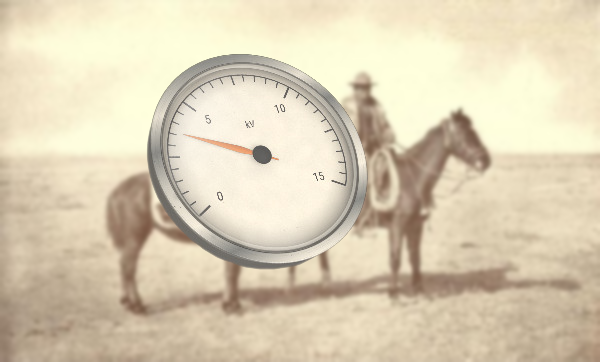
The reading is value=3.5 unit=kV
